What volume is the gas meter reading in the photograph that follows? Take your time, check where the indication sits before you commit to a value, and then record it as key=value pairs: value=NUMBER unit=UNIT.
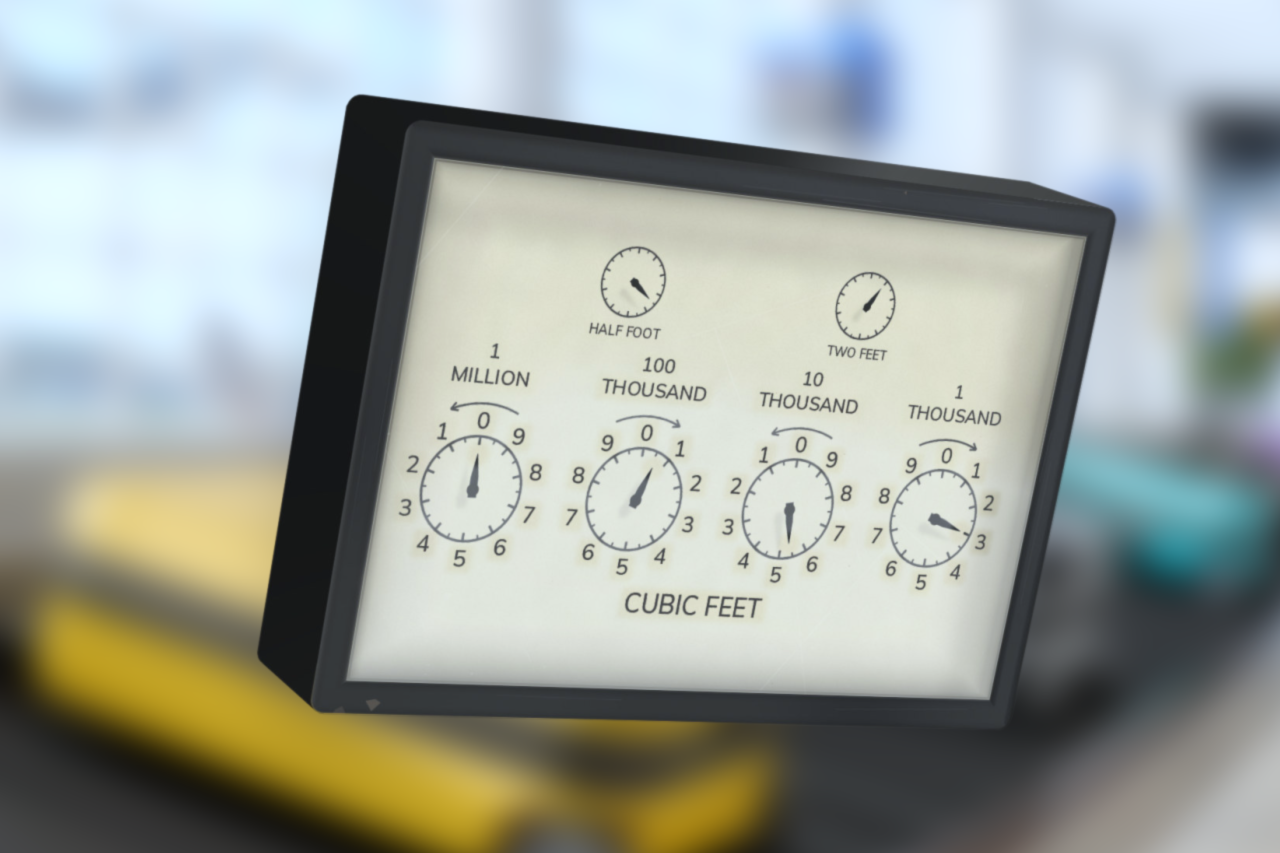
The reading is value=5300 unit=ft³
